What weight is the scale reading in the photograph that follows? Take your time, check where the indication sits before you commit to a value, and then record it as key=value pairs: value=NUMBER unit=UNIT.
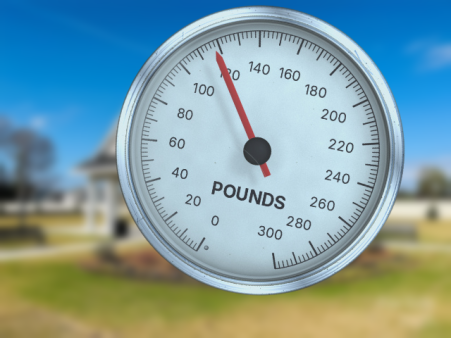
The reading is value=118 unit=lb
